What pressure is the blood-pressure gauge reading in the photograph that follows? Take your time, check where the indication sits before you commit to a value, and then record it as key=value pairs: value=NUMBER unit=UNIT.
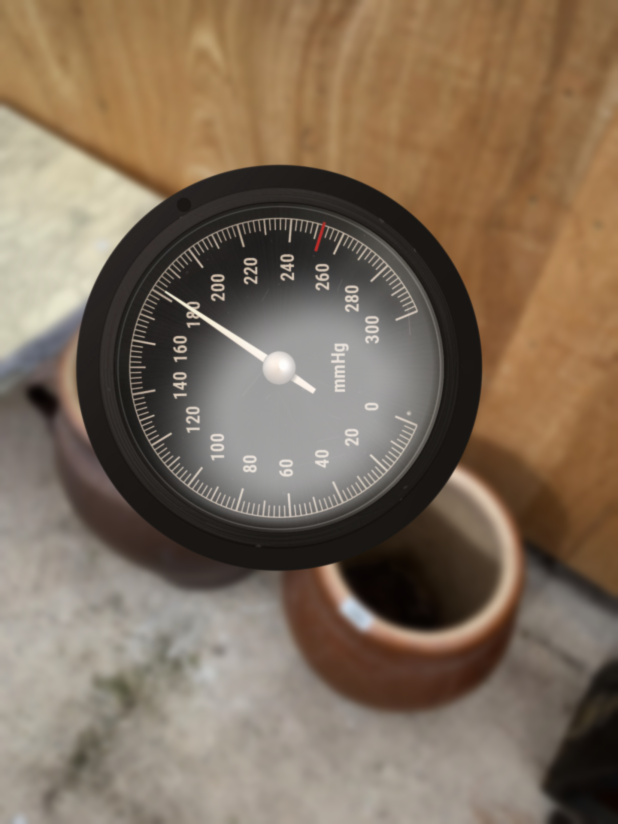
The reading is value=182 unit=mmHg
